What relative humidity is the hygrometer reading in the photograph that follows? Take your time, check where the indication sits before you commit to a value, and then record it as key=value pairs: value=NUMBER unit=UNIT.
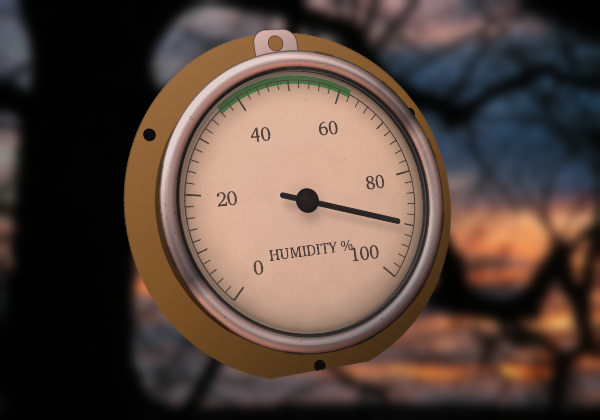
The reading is value=90 unit=%
